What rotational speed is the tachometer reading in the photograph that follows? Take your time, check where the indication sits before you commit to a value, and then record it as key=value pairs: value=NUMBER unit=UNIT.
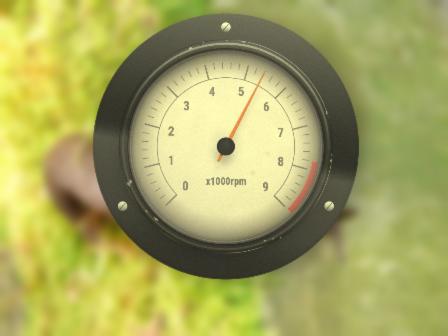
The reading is value=5400 unit=rpm
